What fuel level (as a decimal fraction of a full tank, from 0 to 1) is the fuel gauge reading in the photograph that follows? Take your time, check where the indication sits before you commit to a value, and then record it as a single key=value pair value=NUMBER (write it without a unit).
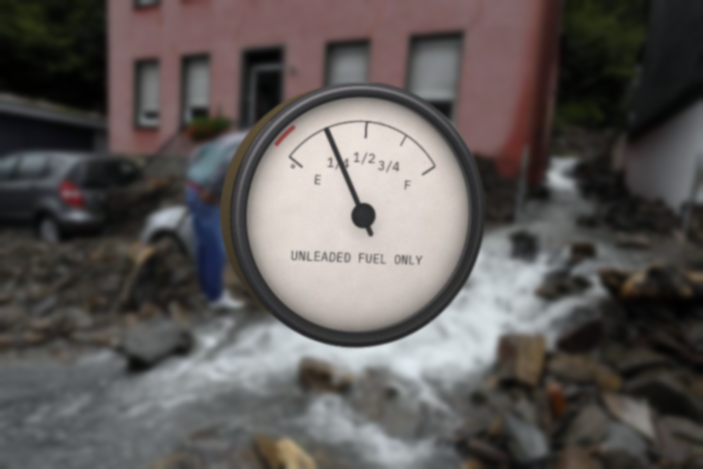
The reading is value=0.25
